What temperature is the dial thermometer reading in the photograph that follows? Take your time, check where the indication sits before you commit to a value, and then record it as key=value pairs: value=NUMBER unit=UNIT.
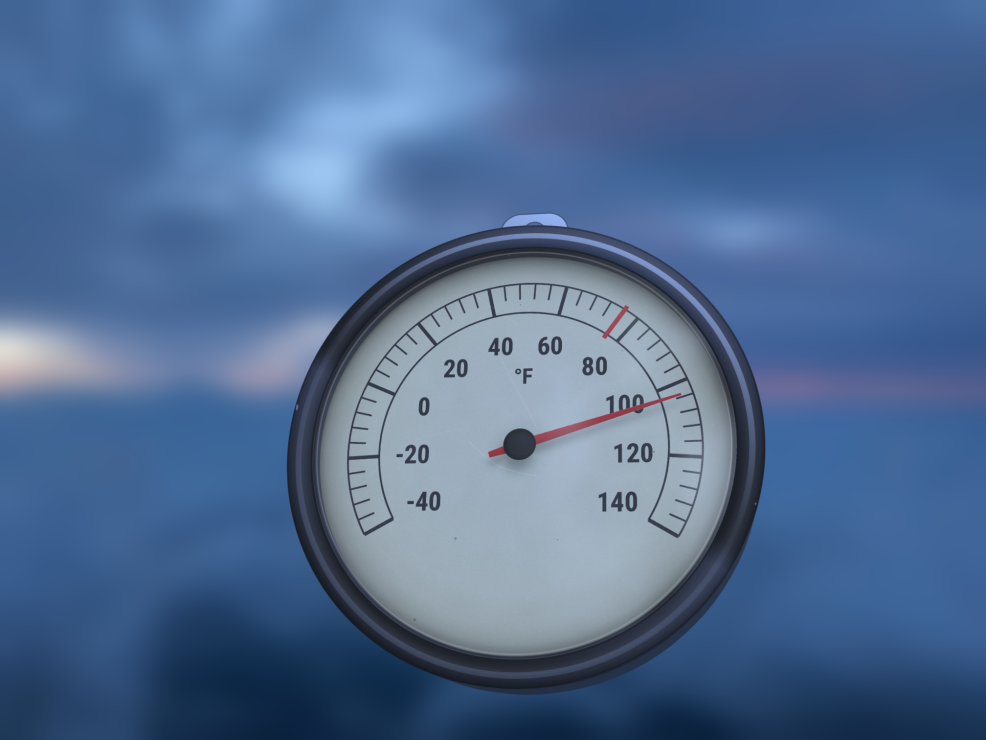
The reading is value=104 unit=°F
